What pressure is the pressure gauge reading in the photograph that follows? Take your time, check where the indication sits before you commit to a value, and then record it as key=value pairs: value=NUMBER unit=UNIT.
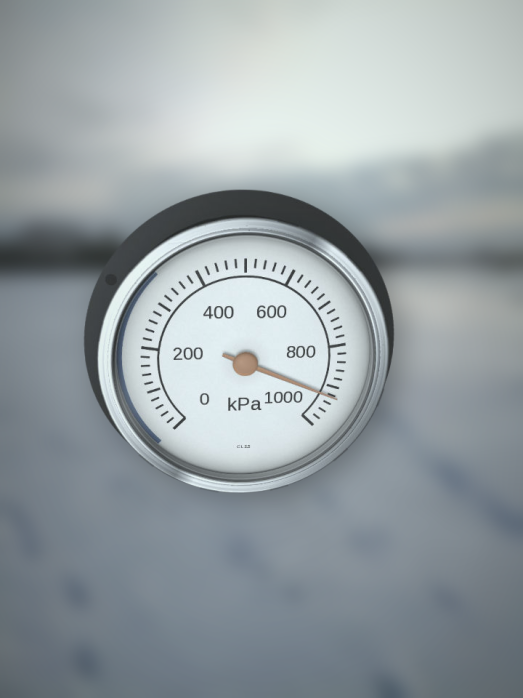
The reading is value=920 unit=kPa
